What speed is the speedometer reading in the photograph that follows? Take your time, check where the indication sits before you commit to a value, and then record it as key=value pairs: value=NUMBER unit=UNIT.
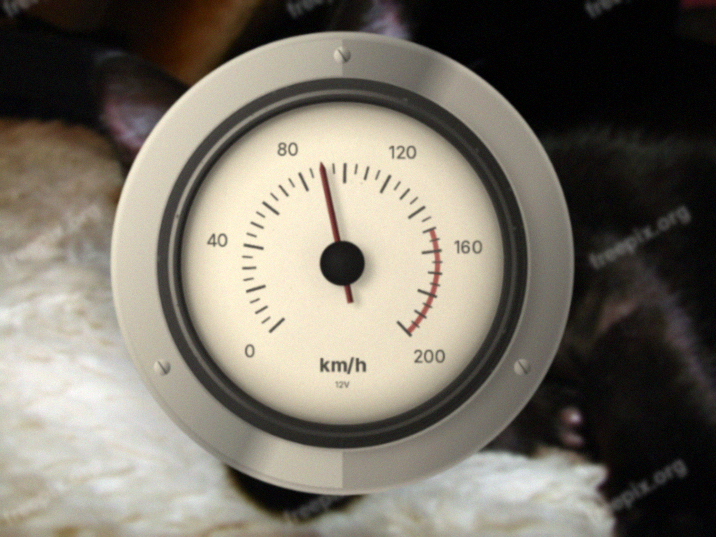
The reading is value=90 unit=km/h
